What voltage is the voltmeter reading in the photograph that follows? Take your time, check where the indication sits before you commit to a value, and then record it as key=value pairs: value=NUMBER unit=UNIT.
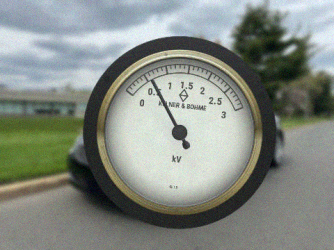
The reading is value=0.6 unit=kV
